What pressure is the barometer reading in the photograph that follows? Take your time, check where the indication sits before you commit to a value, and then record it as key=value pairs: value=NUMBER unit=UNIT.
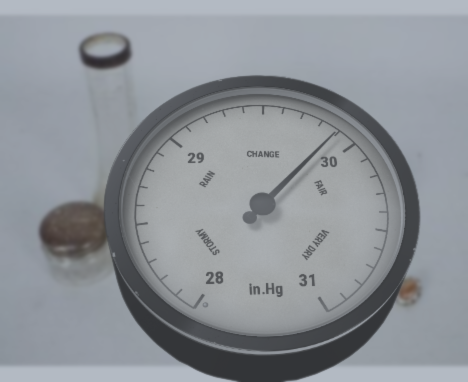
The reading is value=29.9 unit=inHg
